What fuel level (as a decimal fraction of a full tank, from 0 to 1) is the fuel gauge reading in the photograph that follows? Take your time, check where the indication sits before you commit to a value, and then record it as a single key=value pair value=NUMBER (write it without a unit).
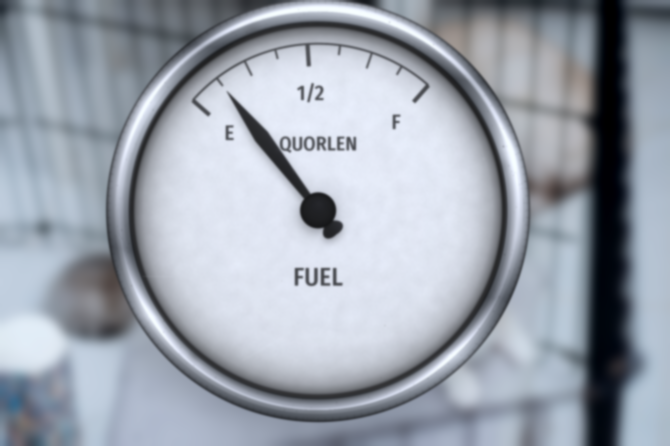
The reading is value=0.125
